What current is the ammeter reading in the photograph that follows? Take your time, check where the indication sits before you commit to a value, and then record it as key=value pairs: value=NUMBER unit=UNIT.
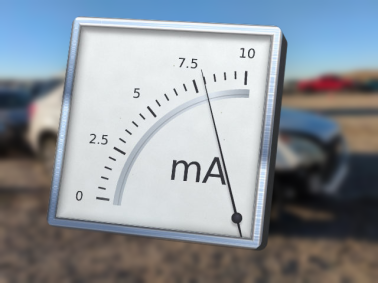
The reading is value=8 unit=mA
